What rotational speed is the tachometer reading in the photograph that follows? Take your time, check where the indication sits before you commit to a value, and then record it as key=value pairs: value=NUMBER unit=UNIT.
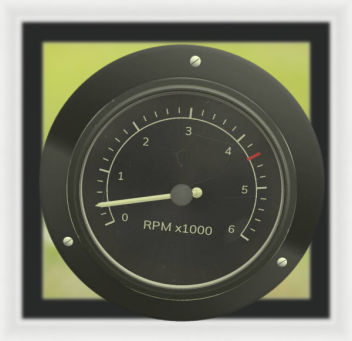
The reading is value=400 unit=rpm
